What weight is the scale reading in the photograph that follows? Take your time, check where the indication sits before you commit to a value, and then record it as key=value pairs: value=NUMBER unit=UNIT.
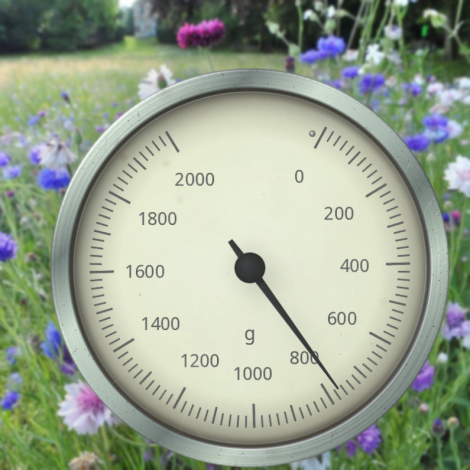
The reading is value=770 unit=g
